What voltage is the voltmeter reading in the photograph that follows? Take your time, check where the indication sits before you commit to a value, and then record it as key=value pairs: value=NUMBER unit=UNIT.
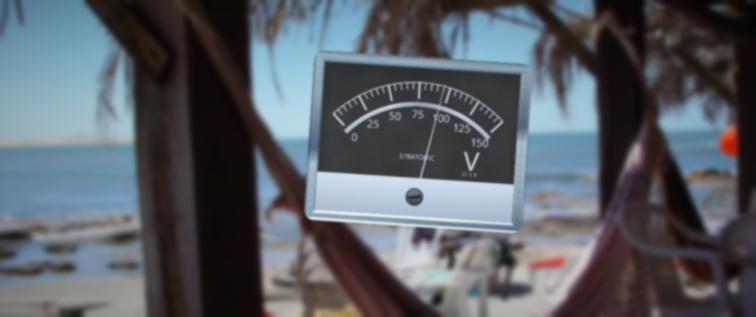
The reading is value=95 unit=V
